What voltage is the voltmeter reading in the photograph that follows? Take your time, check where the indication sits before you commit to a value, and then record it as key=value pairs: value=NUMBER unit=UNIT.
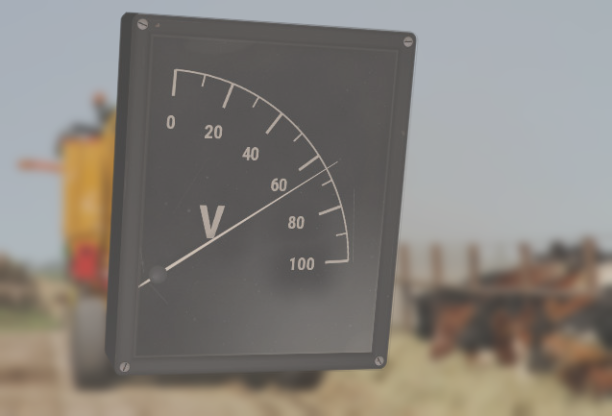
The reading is value=65 unit=V
